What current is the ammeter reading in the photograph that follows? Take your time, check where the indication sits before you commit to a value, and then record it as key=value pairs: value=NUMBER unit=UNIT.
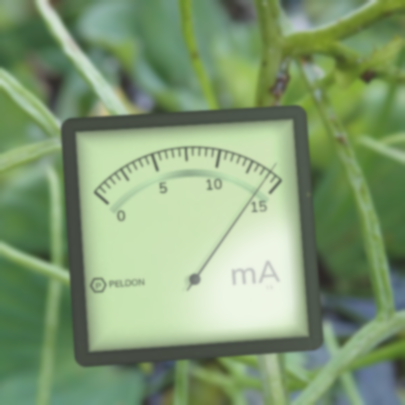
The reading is value=14 unit=mA
